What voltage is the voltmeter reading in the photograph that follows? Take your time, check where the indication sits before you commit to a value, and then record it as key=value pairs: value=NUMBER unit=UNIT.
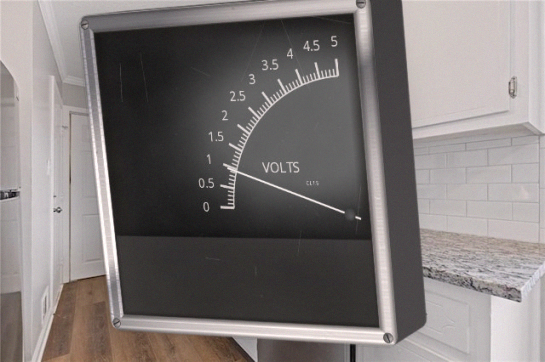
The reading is value=1 unit=V
